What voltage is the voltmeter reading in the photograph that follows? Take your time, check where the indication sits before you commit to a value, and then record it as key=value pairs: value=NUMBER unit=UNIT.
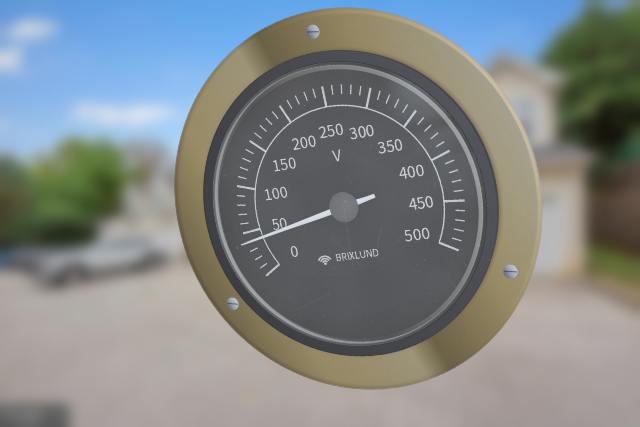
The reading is value=40 unit=V
